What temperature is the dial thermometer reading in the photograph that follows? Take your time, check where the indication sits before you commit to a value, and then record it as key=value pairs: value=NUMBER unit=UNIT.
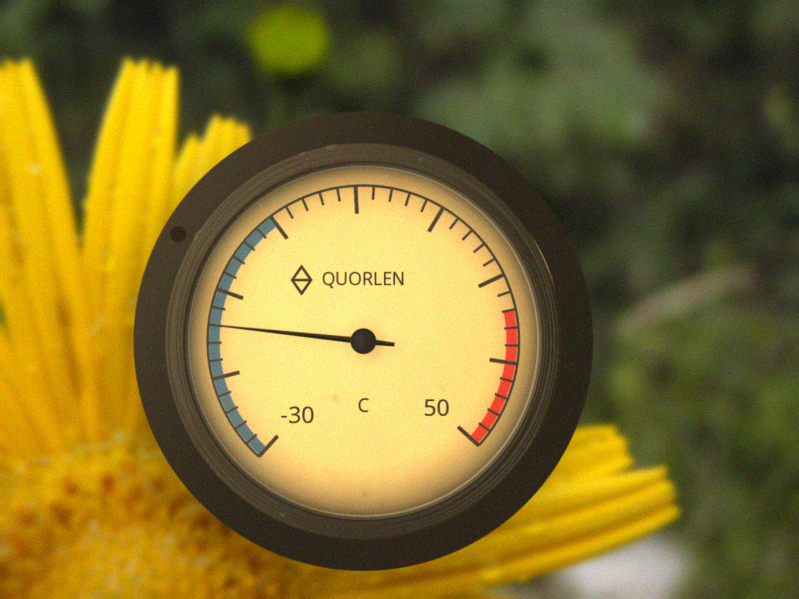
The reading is value=-14 unit=°C
